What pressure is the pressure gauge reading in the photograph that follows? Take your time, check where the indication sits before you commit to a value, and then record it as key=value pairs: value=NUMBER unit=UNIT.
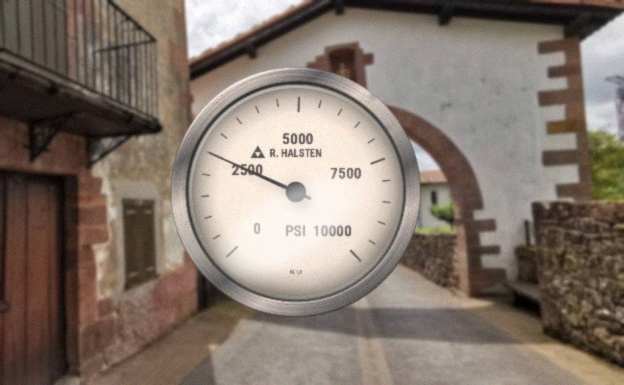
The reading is value=2500 unit=psi
